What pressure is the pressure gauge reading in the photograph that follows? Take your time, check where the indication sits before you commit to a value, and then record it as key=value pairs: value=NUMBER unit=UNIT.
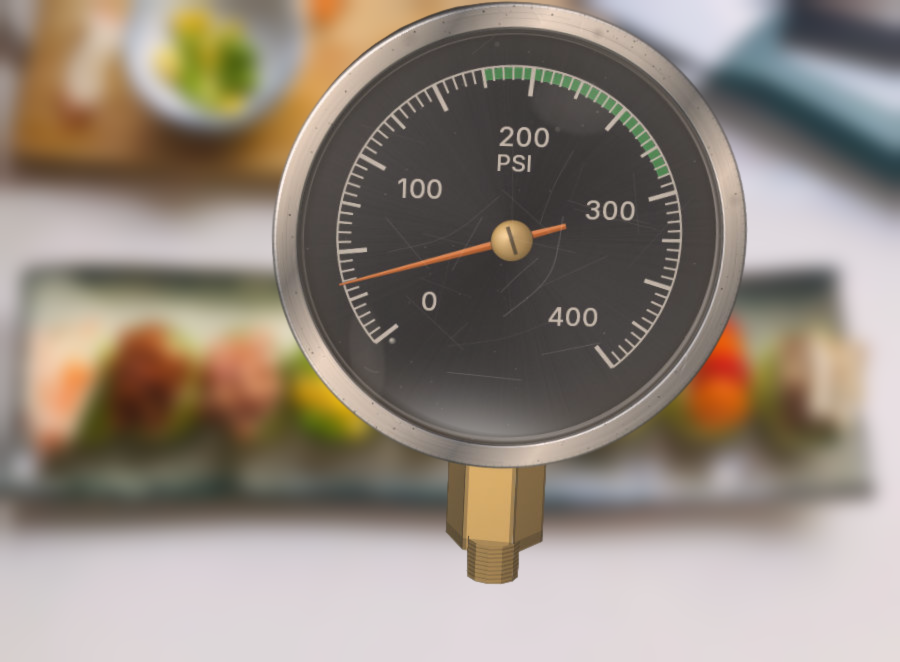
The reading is value=35 unit=psi
